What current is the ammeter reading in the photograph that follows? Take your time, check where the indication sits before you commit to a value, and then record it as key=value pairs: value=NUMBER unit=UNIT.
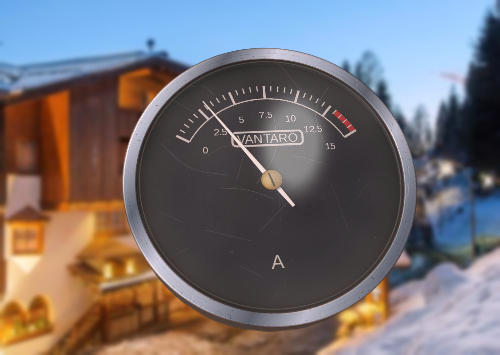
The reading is value=3 unit=A
